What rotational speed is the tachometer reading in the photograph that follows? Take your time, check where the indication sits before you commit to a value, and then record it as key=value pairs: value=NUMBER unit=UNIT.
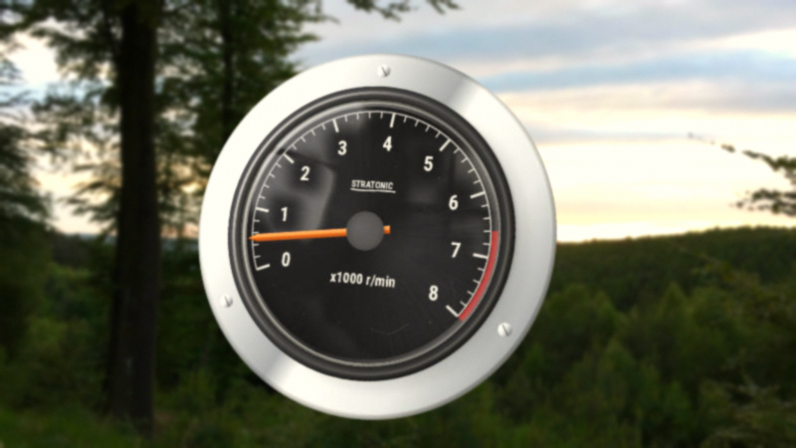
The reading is value=500 unit=rpm
